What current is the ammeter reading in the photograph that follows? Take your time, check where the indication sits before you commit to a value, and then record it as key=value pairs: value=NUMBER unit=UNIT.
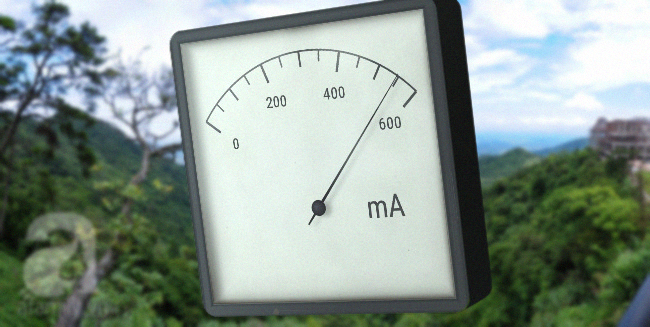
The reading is value=550 unit=mA
